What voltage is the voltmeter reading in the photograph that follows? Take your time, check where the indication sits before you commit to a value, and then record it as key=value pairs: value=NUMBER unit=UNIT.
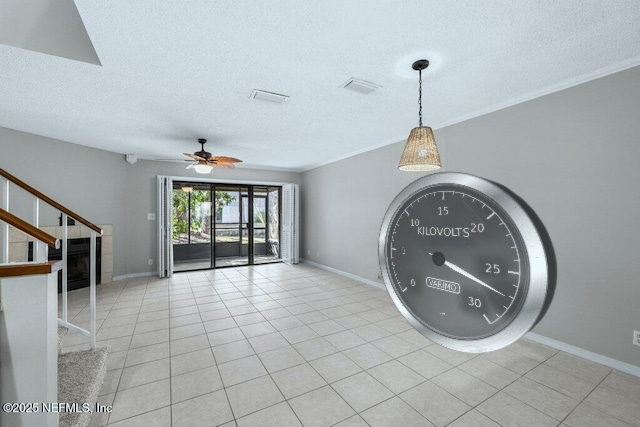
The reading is value=27 unit=kV
